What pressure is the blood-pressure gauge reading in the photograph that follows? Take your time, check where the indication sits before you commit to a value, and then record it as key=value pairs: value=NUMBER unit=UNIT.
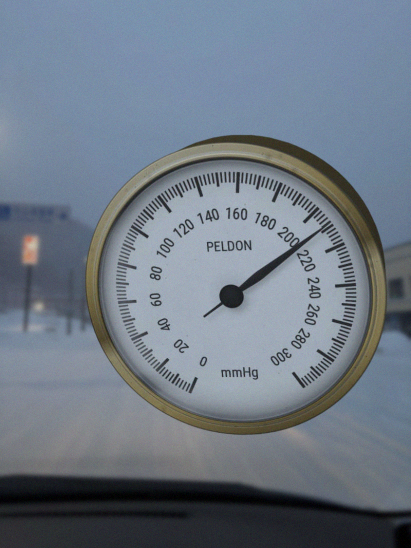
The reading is value=208 unit=mmHg
